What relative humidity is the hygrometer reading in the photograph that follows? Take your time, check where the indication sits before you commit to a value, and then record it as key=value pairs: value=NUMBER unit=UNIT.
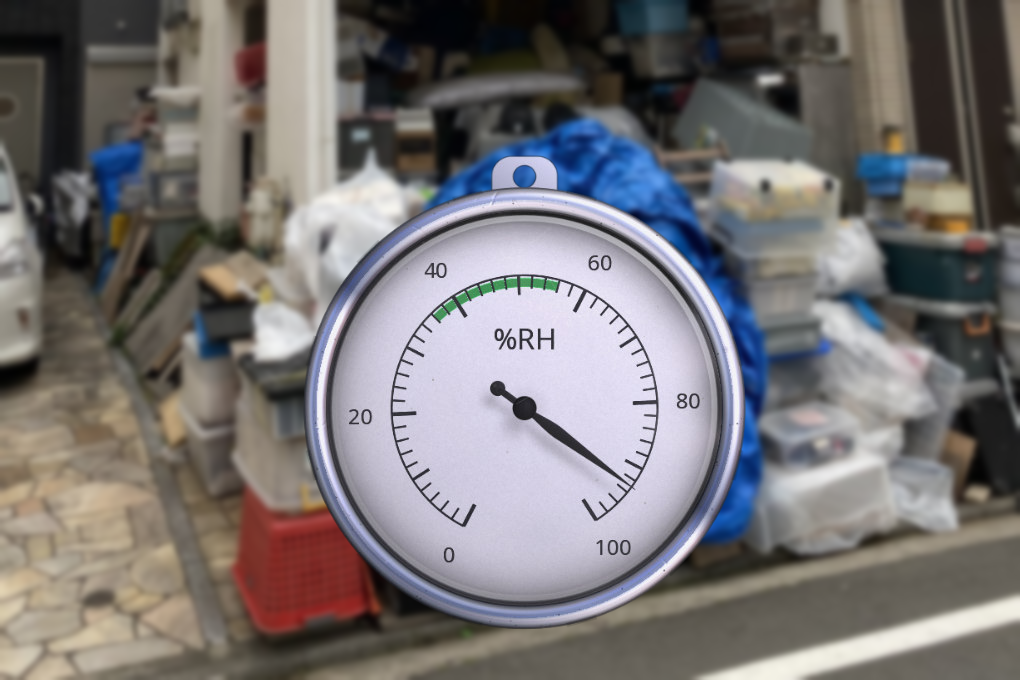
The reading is value=93 unit=%
